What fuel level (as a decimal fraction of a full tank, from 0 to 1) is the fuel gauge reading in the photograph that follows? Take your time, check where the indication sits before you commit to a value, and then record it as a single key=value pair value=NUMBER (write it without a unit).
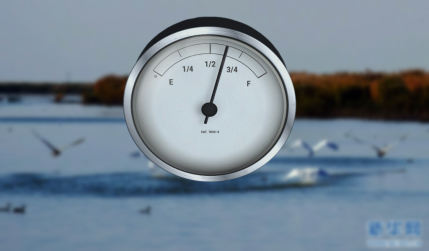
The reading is value=0.625
